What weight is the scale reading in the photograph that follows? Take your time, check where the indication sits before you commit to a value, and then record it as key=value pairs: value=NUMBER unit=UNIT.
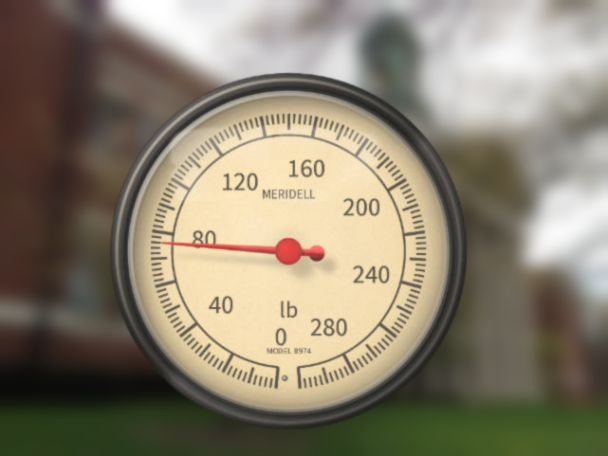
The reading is value=76 unit=lb
